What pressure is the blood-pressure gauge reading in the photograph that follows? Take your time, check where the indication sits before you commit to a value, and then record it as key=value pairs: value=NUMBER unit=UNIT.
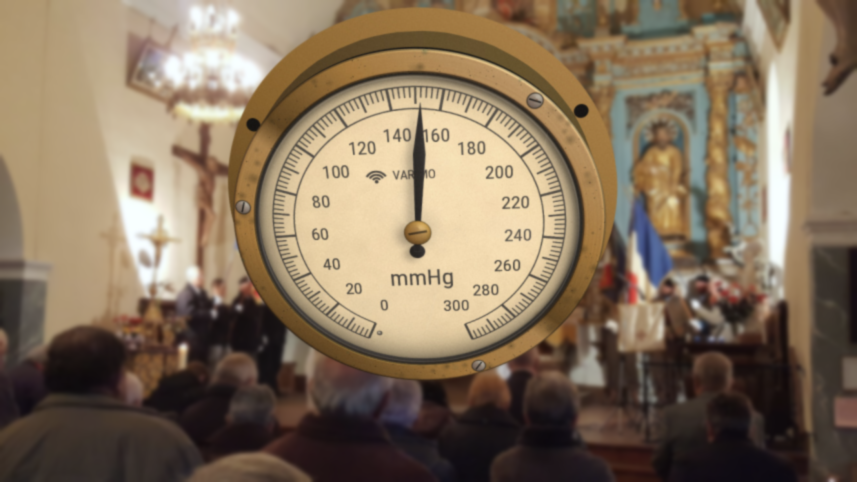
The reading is value=152 unit=mmHg
